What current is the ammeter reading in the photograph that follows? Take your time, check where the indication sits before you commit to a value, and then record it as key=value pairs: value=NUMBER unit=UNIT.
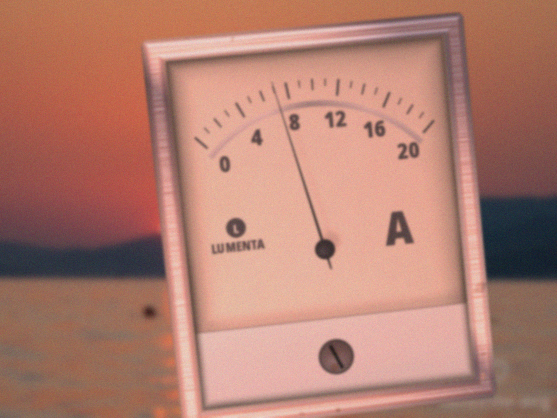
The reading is value=7 unit=A
